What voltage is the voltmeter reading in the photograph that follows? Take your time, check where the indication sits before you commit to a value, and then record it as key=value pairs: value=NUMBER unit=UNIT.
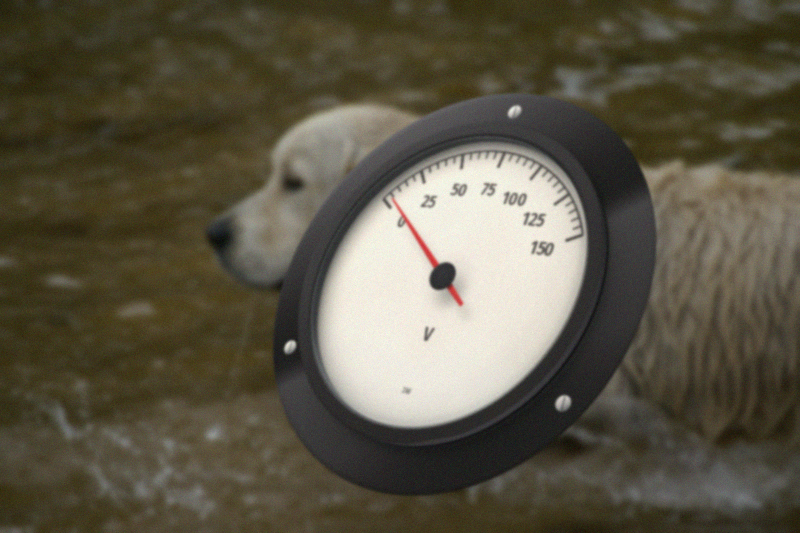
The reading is value=5 unit=V
